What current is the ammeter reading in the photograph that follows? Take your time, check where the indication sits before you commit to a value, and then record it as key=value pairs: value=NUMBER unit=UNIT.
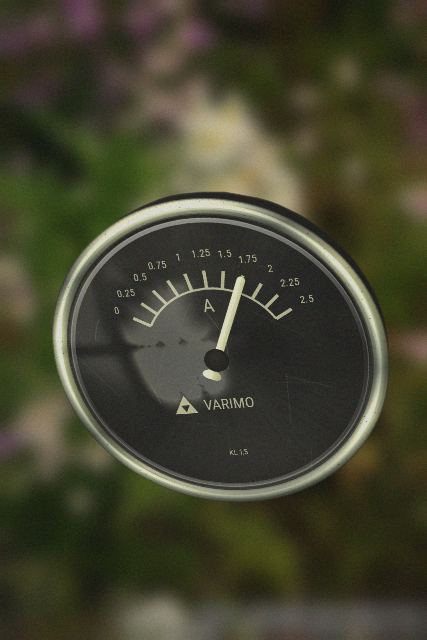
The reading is value=1.75 unit=A
